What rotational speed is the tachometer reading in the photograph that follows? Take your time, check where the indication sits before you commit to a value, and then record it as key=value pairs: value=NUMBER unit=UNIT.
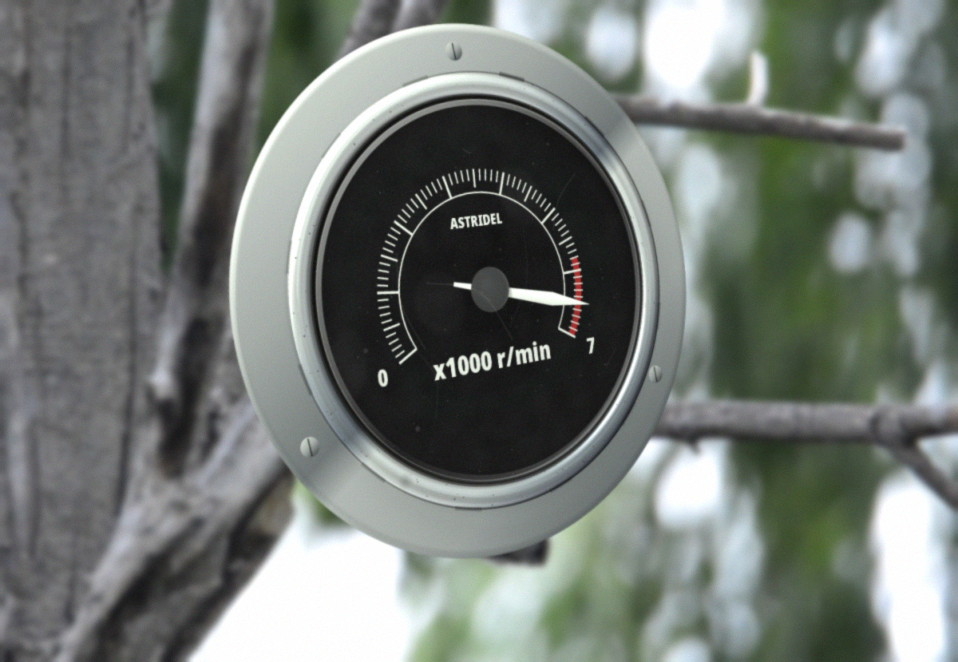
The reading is value=6500 unit=rpm
